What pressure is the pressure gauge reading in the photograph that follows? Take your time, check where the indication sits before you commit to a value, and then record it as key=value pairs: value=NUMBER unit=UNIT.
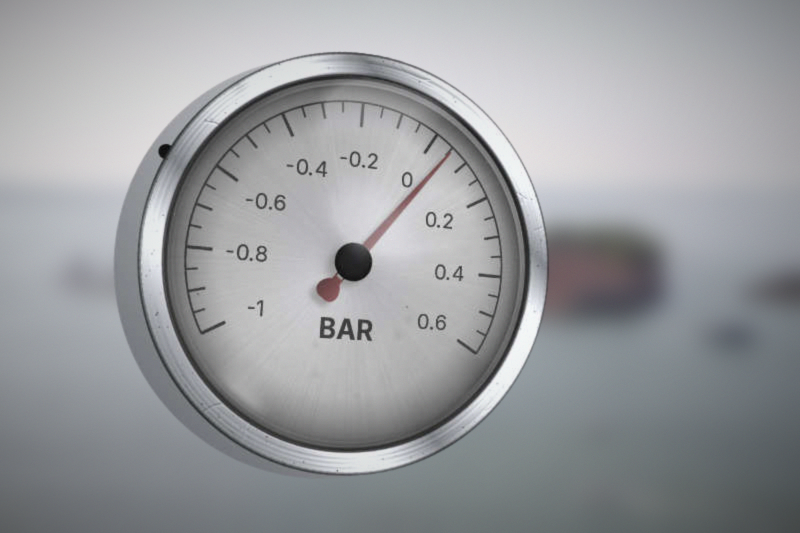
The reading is value=0.05 unit=bar
